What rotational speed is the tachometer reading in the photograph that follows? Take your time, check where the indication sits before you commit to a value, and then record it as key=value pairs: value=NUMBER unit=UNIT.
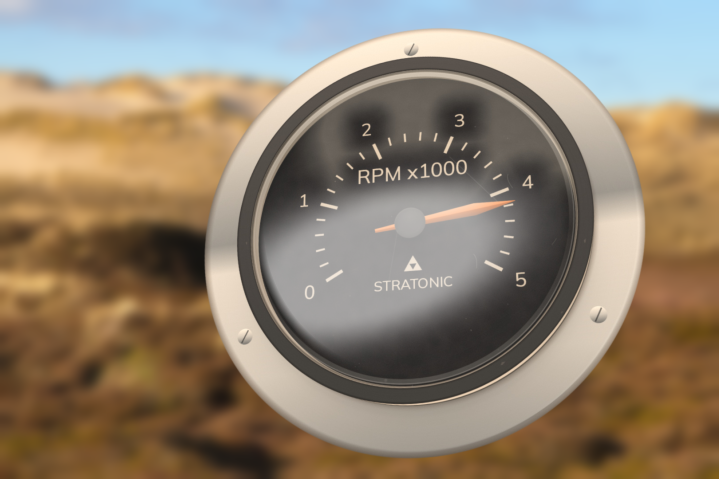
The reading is value=4200 unit=rpm
